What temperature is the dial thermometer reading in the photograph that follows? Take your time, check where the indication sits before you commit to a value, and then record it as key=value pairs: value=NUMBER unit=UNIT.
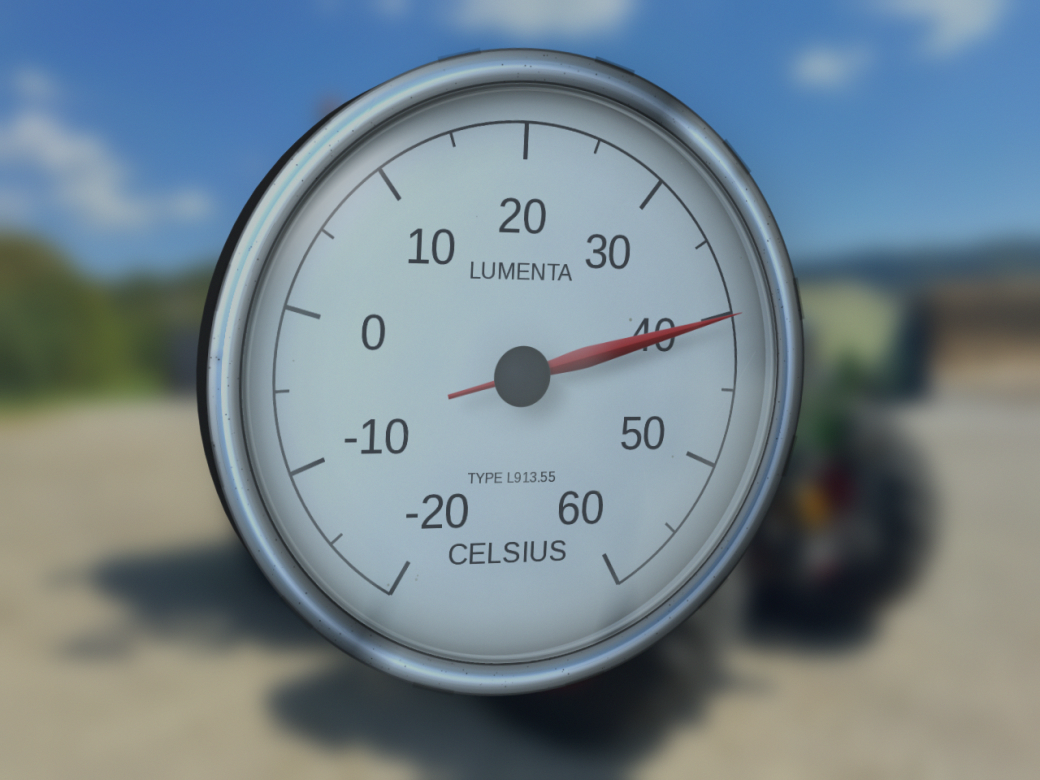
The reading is value=40 unit=°C
